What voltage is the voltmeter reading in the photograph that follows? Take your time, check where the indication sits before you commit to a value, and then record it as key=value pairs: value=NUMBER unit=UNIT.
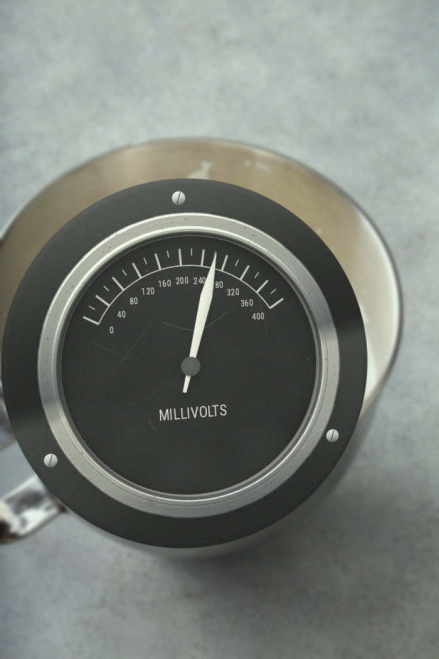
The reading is value=260 unit=mV
